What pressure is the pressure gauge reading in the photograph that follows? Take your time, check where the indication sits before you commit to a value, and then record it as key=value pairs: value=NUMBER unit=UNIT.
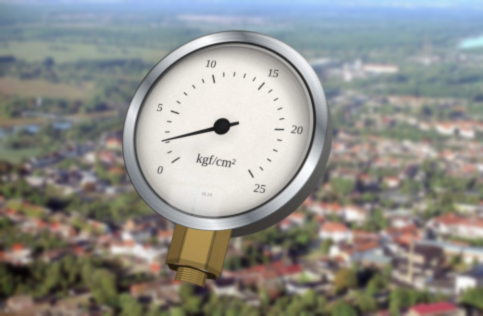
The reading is value=2 unit=kg/cm²
